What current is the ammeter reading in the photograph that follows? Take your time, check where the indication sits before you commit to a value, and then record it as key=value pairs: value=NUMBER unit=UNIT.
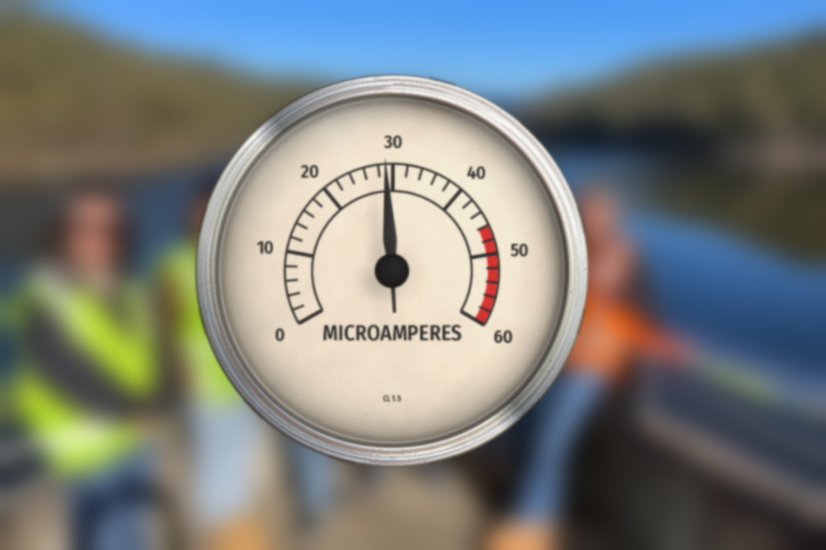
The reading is value=29 unit=µA
